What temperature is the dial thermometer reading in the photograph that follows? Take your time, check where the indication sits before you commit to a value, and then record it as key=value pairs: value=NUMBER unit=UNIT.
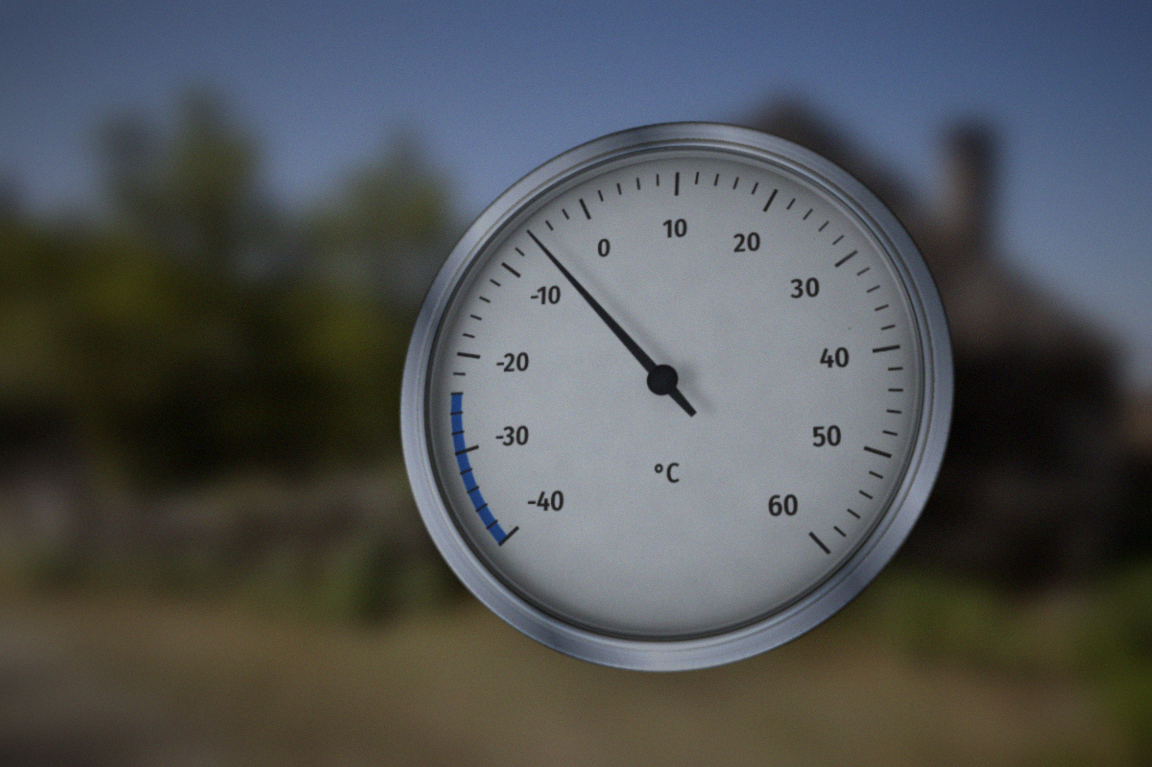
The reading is value=-6 unit=°C
